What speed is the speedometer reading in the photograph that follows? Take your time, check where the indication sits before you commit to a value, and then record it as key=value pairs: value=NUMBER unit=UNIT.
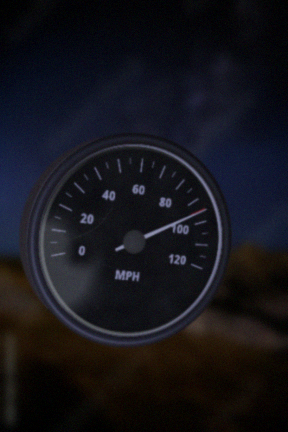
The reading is value=95 unit=mph
